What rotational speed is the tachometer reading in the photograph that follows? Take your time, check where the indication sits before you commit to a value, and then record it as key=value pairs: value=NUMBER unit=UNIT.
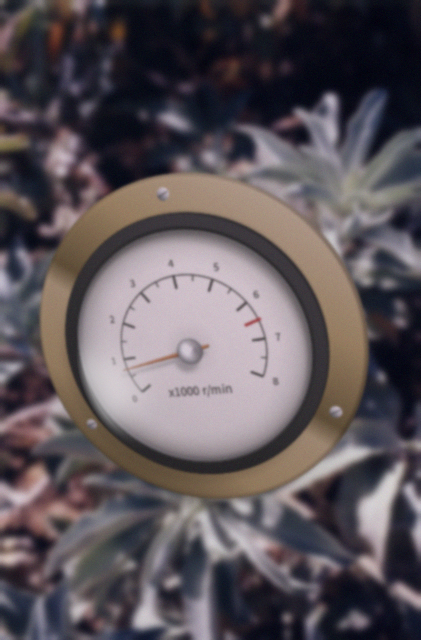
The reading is value=750 unit=rpm
